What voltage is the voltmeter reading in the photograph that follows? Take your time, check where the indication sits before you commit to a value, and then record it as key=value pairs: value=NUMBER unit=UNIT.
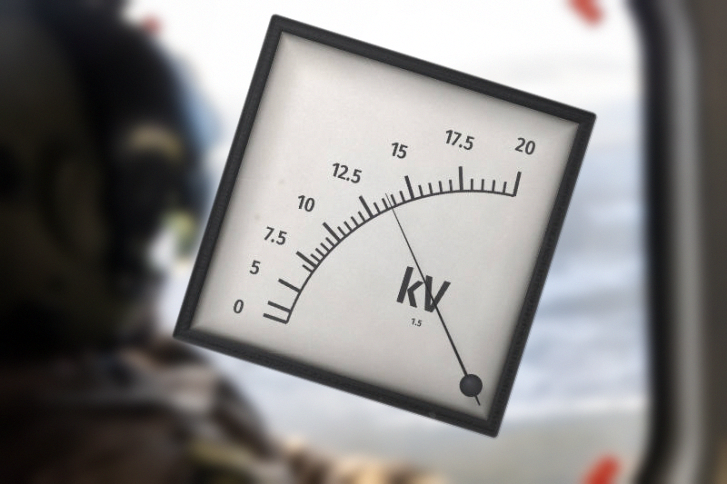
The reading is value=13.75 unit=kV
